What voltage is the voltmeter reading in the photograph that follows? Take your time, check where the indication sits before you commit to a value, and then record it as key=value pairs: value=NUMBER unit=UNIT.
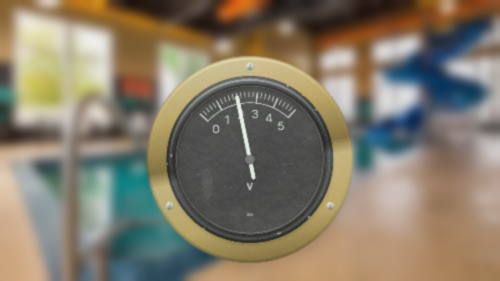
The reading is value=2 unit=V
